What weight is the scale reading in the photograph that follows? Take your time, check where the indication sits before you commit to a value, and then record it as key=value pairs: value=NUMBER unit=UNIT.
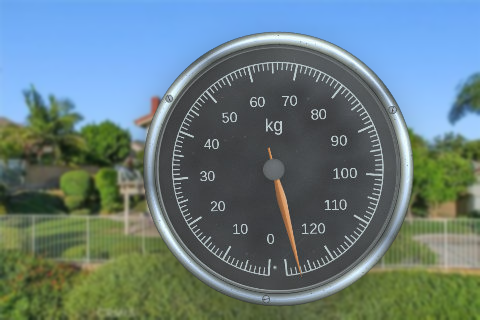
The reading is value=127 unit=kg
